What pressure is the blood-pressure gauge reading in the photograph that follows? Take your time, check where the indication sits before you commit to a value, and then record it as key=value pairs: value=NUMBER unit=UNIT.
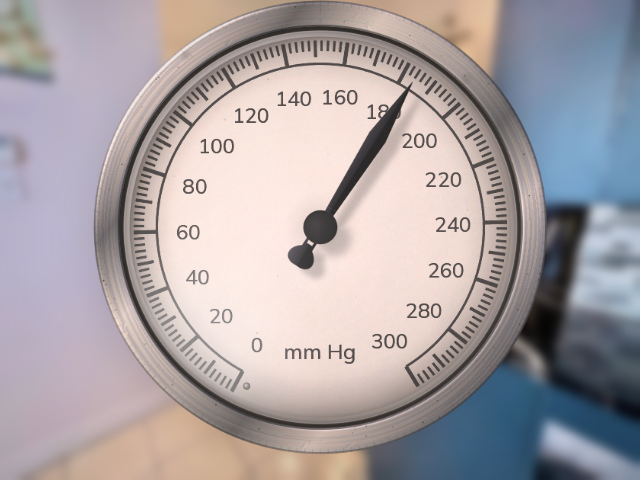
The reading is value=184 unit=mmHg
